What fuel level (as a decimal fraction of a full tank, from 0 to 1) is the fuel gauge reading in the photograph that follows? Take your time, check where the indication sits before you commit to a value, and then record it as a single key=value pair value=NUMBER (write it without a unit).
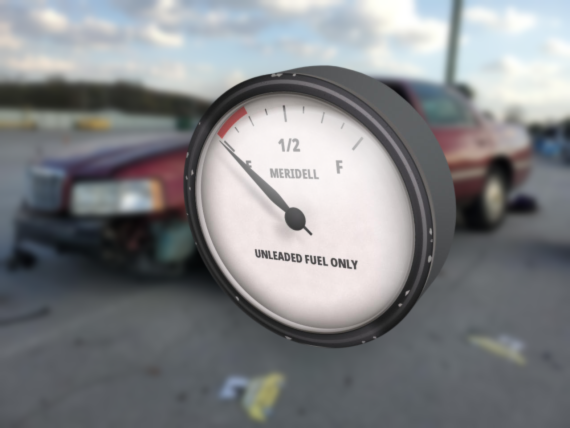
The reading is value=0
